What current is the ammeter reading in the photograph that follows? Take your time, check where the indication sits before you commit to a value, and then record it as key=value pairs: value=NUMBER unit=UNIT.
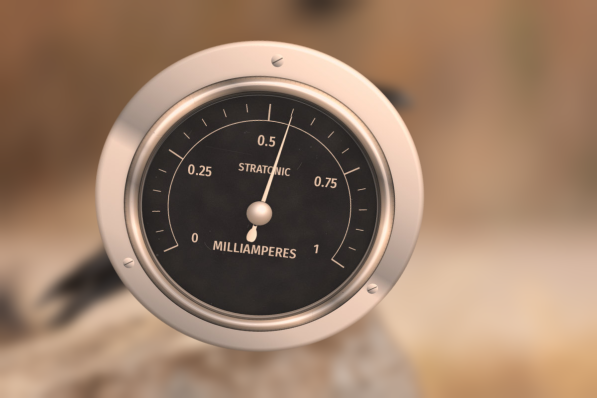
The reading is value=0.55 unit=mA
